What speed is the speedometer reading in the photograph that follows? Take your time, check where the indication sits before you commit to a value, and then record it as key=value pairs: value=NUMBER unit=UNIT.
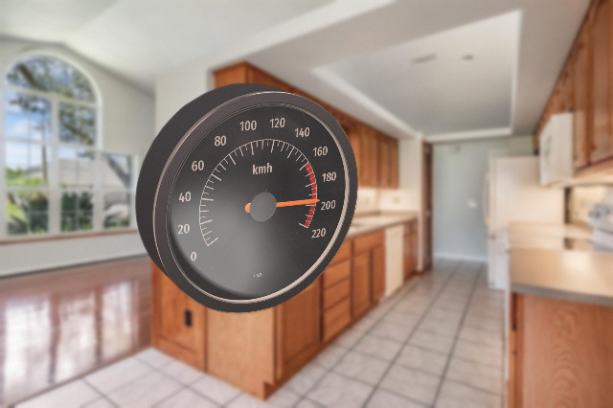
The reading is value=195 unit=km/h
